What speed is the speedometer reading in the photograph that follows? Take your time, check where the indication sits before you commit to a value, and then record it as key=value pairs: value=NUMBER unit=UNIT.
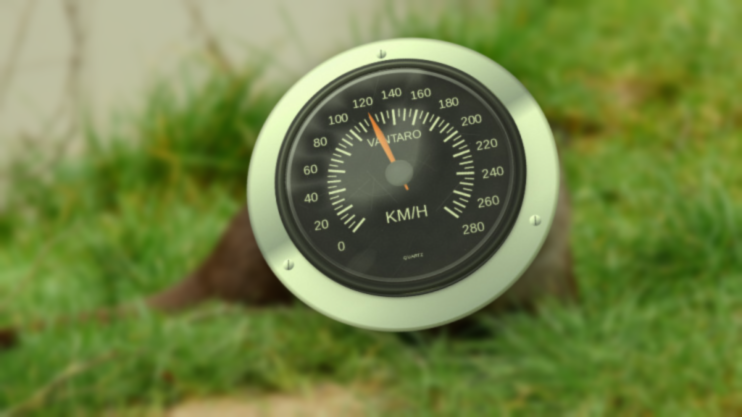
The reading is value=120 unit=km/h
